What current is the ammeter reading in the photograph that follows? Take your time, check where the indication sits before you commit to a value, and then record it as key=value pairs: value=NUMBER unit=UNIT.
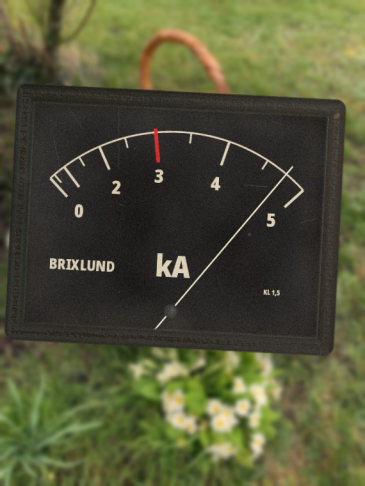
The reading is value=4.75 unit=kA
